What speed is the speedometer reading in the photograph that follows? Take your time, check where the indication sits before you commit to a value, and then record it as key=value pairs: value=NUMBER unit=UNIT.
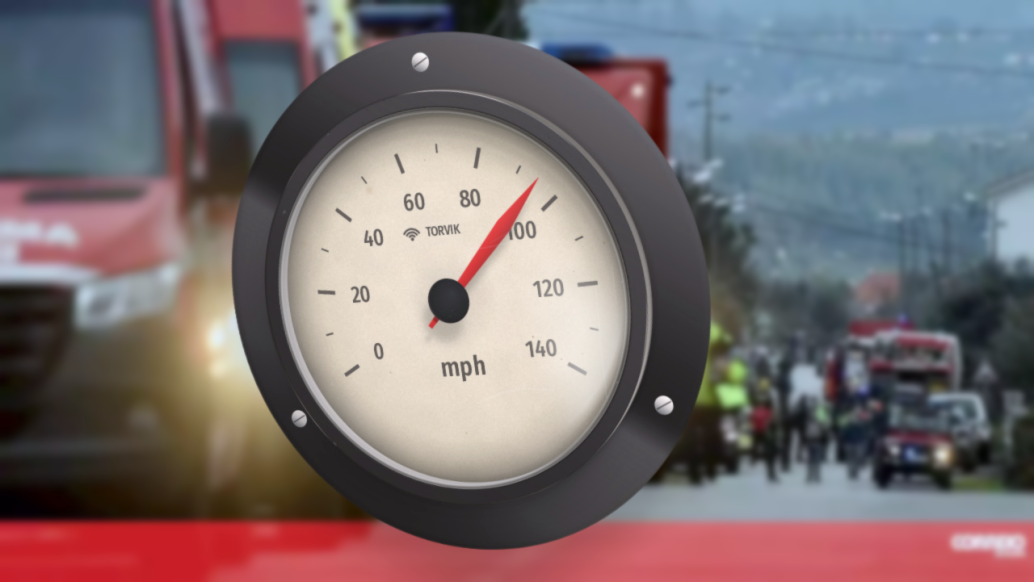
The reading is value=95 unit=mph
